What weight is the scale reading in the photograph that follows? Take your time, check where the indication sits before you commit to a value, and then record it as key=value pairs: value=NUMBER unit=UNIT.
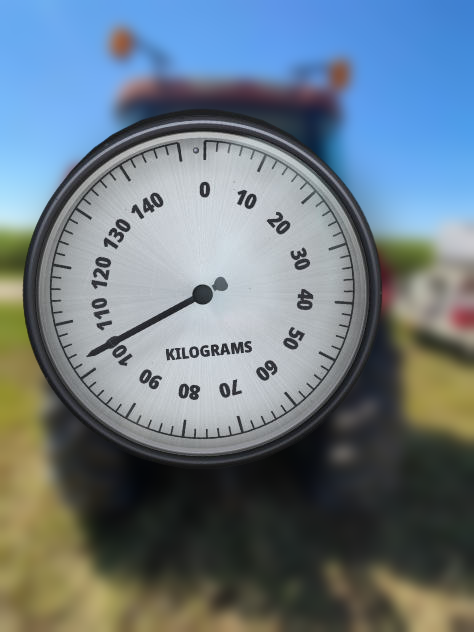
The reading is value=103 unit=kg
